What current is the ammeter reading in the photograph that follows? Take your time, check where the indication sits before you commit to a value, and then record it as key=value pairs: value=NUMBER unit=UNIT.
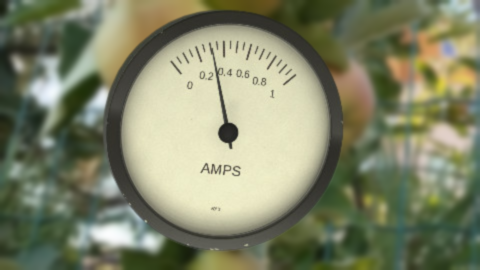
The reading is value=0.3 unit=A
